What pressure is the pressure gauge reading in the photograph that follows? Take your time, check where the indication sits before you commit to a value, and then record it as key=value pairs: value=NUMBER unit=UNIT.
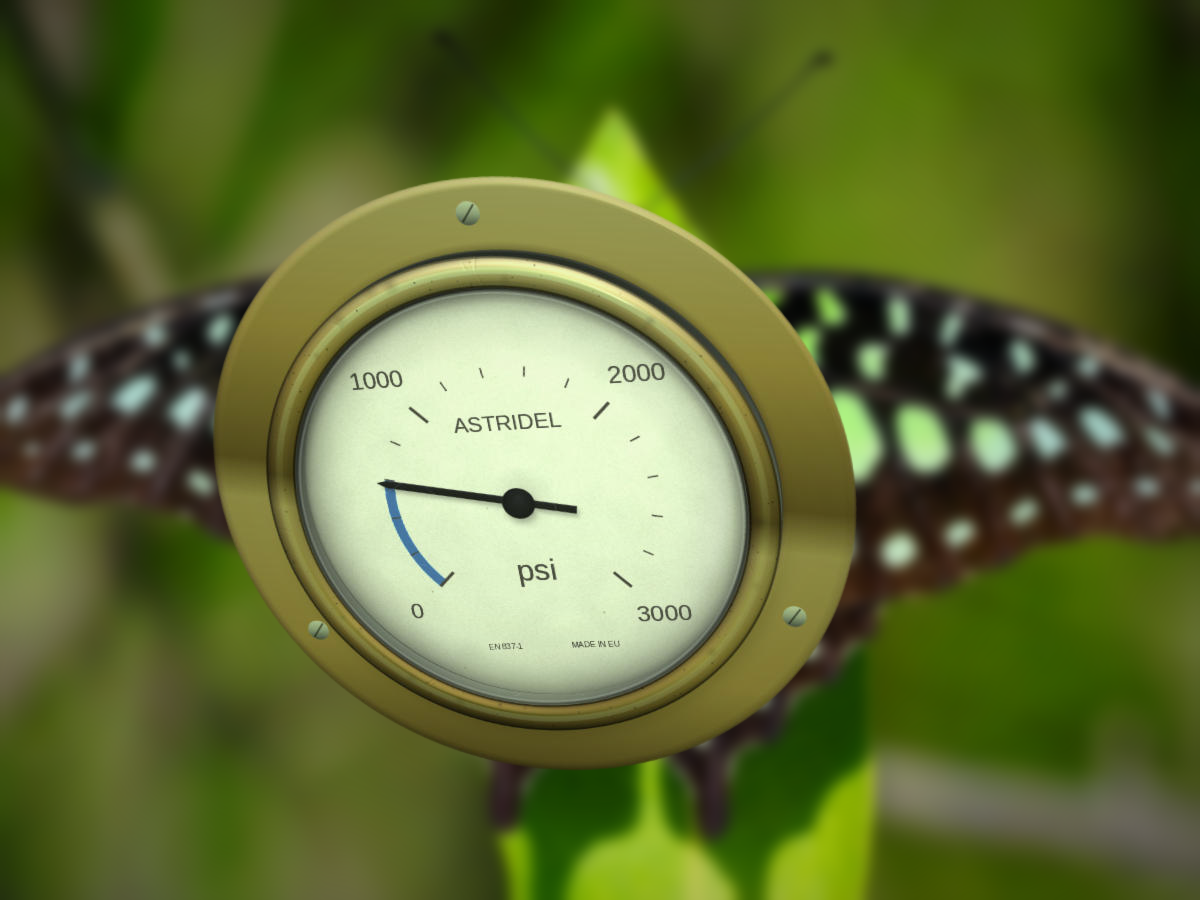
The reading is value=600 unit=psi
